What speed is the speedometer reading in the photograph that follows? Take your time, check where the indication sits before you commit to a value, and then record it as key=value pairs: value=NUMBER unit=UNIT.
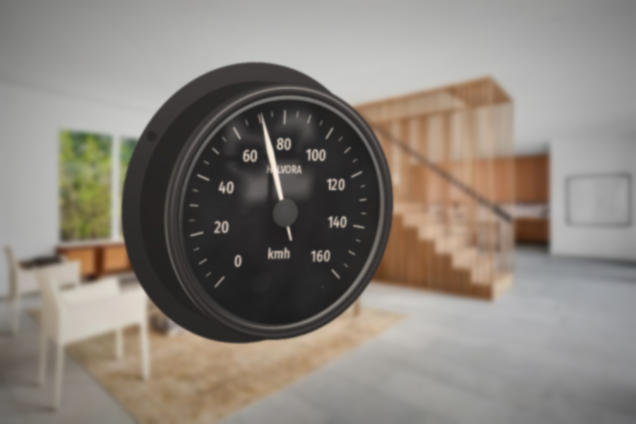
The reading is value=70 unit=km/h
